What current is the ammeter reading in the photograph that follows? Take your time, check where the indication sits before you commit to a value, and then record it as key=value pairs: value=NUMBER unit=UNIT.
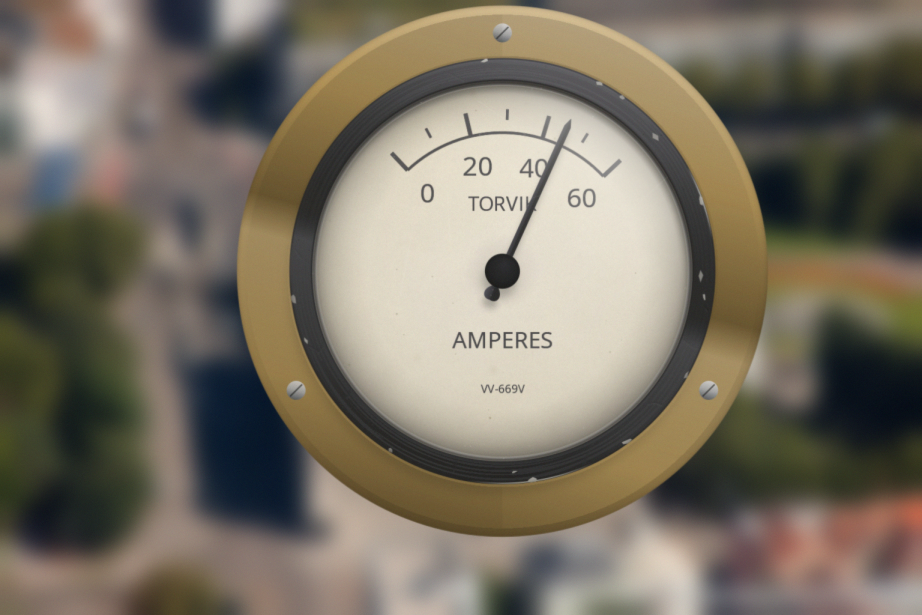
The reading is value=45 unit=A
